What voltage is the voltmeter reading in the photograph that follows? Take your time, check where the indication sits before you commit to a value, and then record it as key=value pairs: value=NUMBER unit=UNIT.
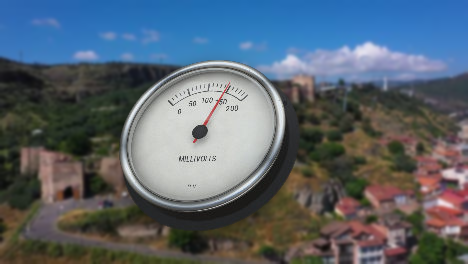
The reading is value=150 unit=mV
